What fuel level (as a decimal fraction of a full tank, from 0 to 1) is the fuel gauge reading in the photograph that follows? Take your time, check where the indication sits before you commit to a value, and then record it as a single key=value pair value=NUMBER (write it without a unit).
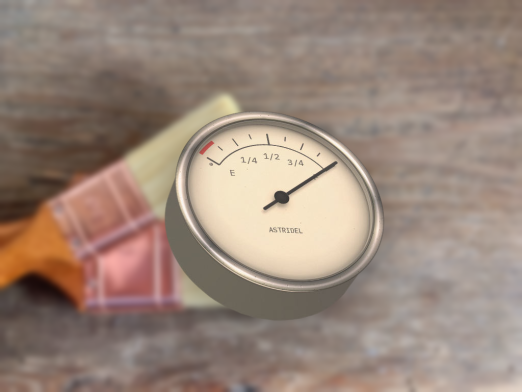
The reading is value=1
